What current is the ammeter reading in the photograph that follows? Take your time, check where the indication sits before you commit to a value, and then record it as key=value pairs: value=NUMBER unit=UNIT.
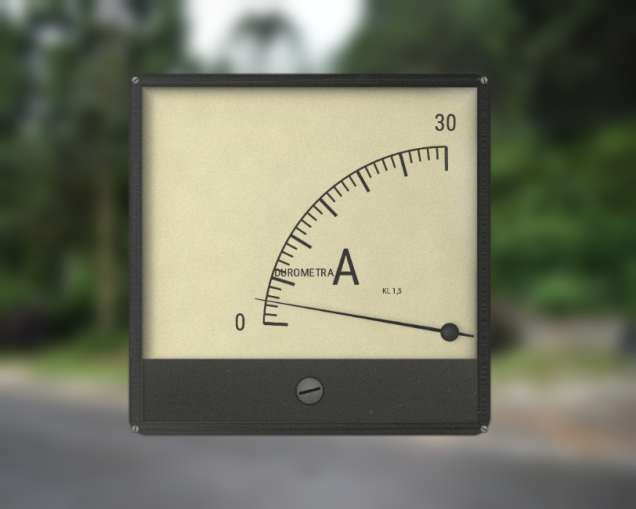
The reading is value=2.5 unit=A
